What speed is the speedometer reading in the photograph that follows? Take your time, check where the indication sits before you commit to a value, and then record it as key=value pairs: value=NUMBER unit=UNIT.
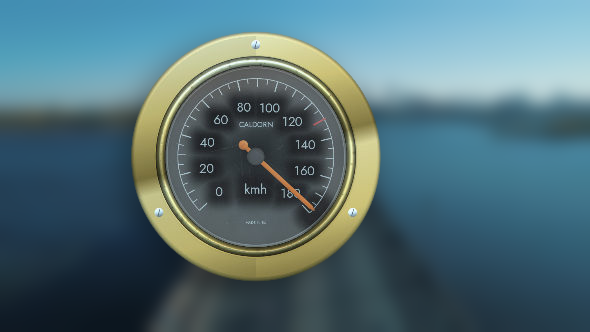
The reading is value=177.5 unit=km/h
